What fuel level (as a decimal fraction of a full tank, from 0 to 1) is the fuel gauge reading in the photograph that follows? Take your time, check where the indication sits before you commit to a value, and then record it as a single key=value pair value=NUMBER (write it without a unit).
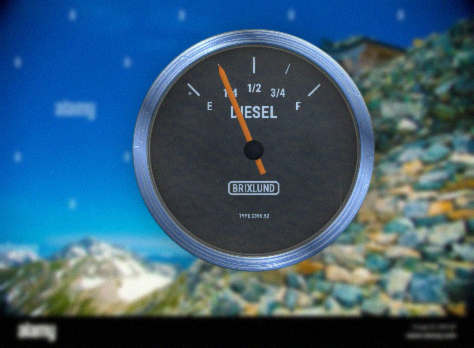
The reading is value=0.25
